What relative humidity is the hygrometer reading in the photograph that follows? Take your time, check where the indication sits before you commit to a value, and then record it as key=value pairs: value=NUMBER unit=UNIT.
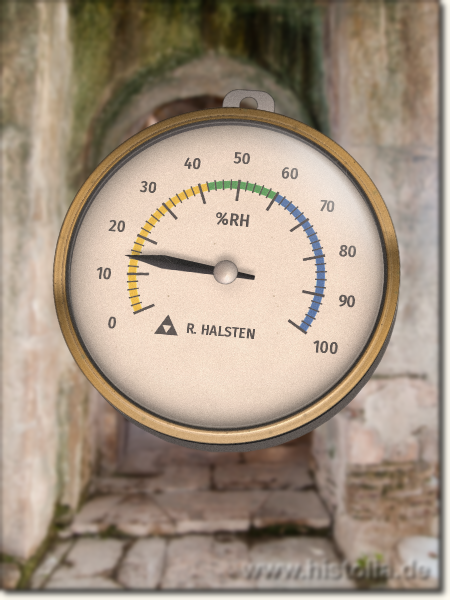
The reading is value=14 unit=%
